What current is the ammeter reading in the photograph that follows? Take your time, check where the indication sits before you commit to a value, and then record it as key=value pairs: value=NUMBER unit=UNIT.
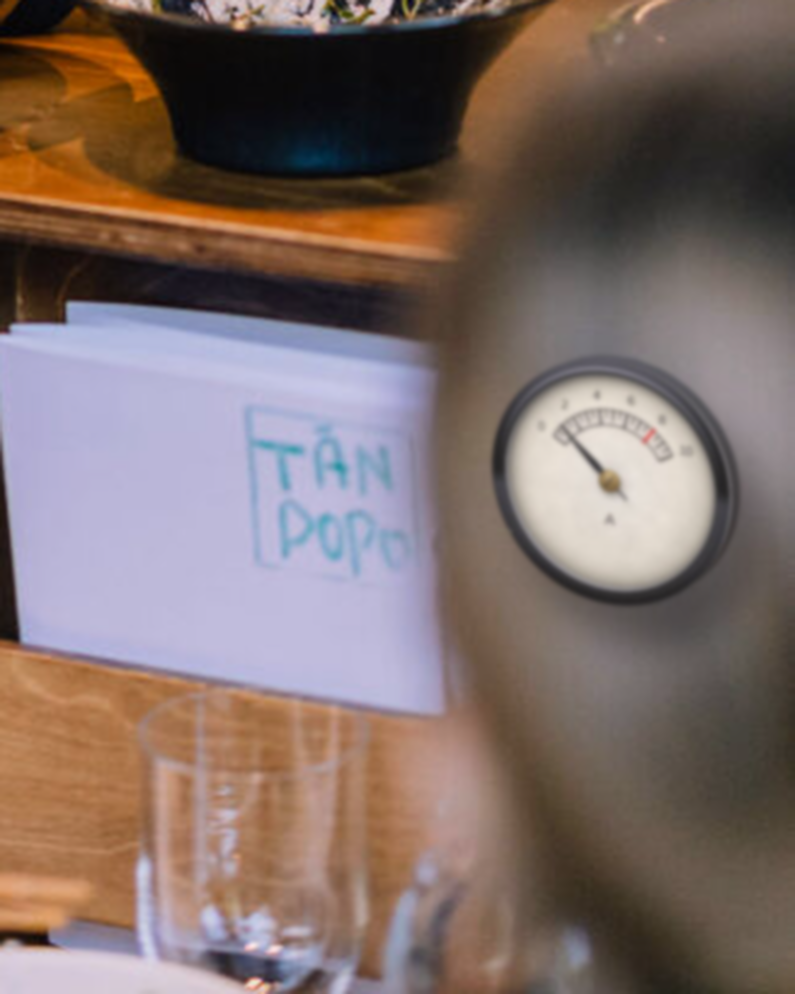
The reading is value=1 unit=A
